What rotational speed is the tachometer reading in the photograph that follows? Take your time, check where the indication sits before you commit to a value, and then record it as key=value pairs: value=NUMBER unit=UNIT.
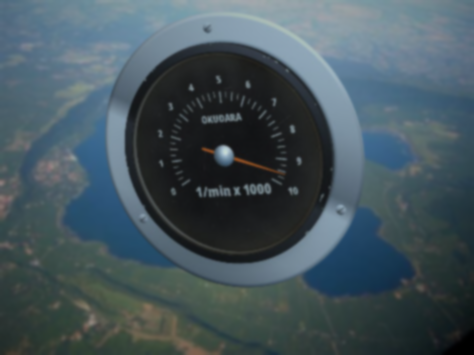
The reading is value=9500 unit=rpm
